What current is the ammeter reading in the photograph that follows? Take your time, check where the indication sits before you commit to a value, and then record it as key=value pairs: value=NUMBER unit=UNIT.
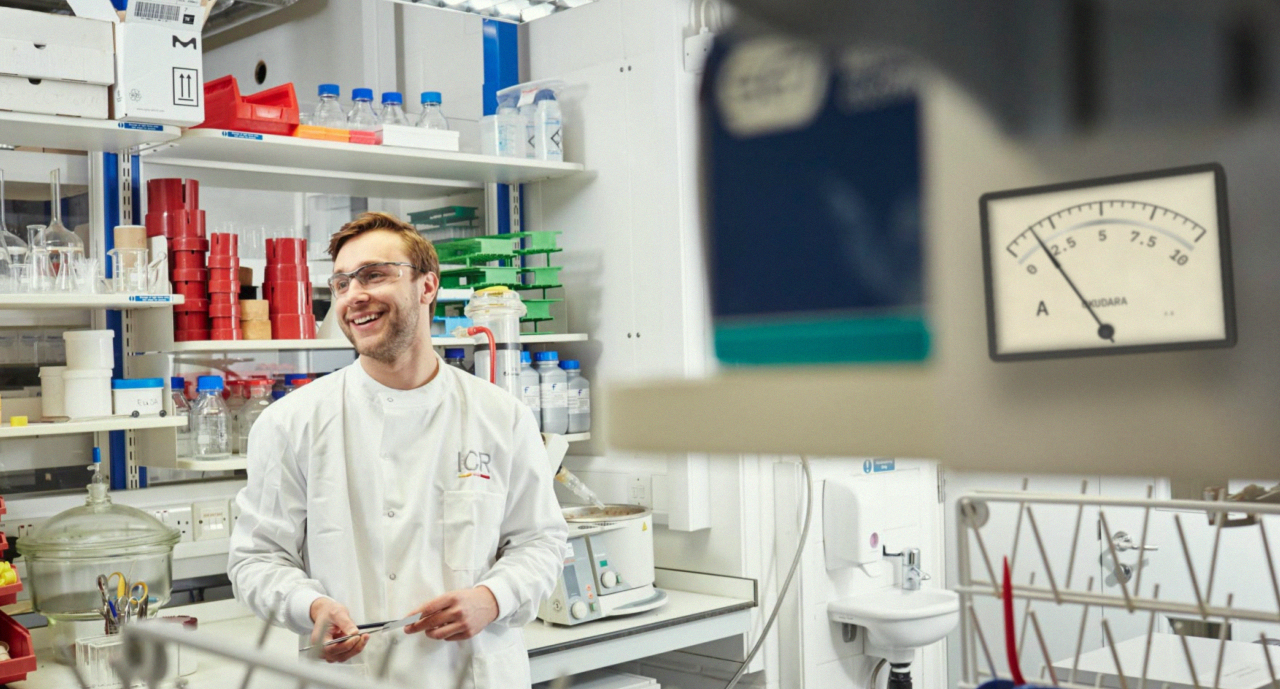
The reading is value=1.5 unit=A
